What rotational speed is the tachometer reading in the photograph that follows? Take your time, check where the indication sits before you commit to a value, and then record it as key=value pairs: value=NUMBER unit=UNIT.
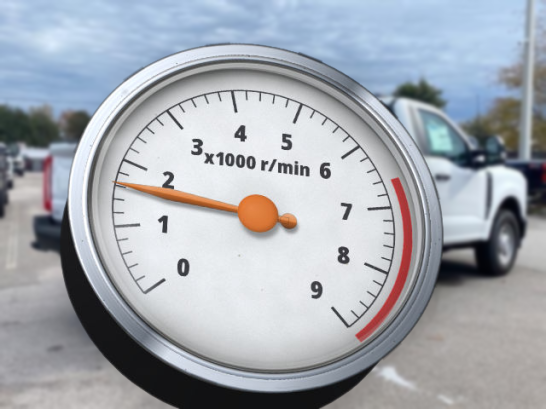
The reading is value=1600 unit=rpm
